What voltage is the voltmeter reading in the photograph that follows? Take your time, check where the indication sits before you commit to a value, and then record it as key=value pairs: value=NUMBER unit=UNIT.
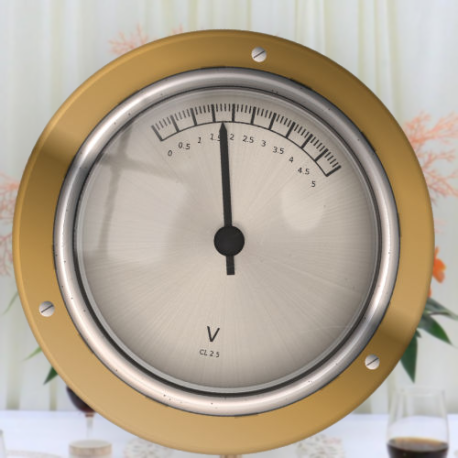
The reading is value=1.7 unit=V
